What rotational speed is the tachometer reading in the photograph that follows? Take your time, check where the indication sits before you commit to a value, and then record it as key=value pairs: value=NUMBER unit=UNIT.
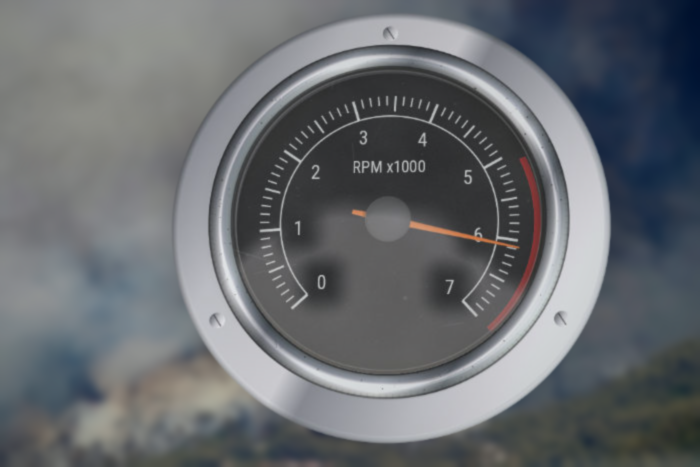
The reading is value=6100 unit=rpm
